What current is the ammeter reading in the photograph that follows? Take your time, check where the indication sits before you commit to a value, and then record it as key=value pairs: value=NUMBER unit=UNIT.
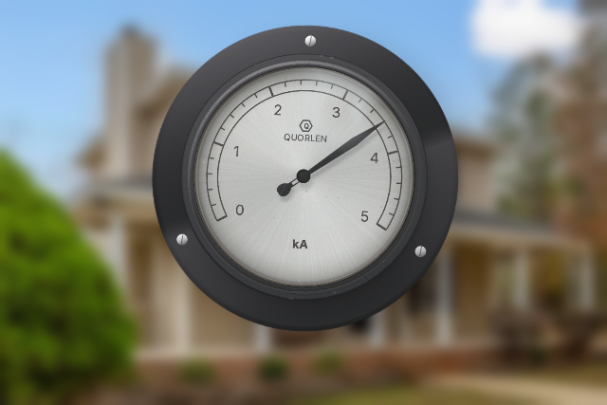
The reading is value=3.6 unit=kA
